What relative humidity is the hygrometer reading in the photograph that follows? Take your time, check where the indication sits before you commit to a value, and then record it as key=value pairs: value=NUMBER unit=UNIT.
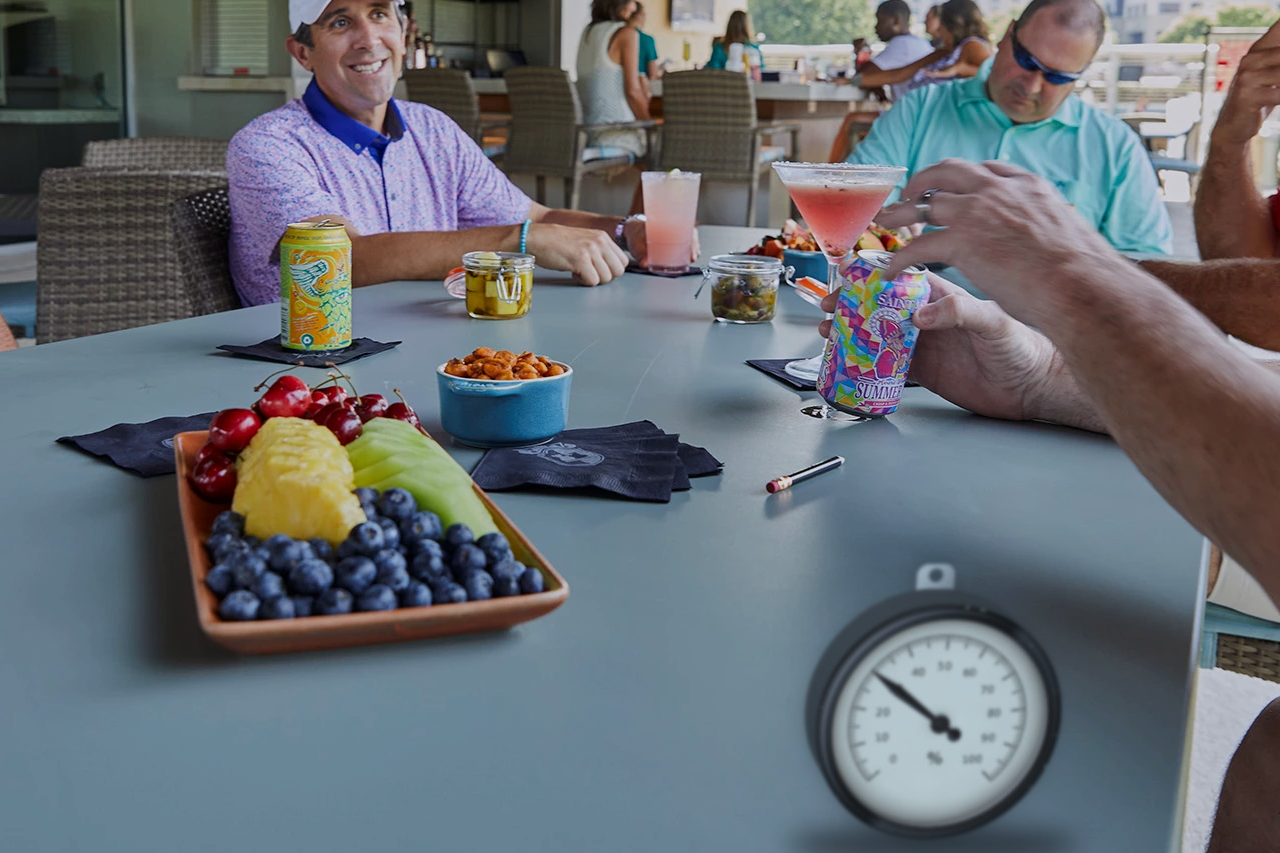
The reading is value=30 unit=%
